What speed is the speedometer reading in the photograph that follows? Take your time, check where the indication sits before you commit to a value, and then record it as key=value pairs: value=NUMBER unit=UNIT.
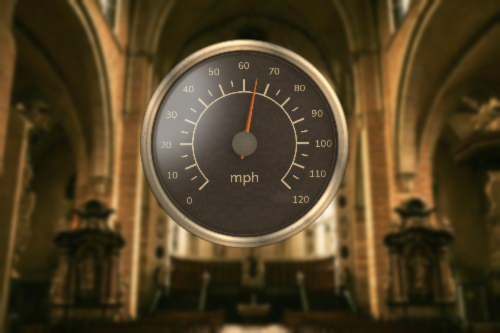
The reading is value=65 unit=mph
